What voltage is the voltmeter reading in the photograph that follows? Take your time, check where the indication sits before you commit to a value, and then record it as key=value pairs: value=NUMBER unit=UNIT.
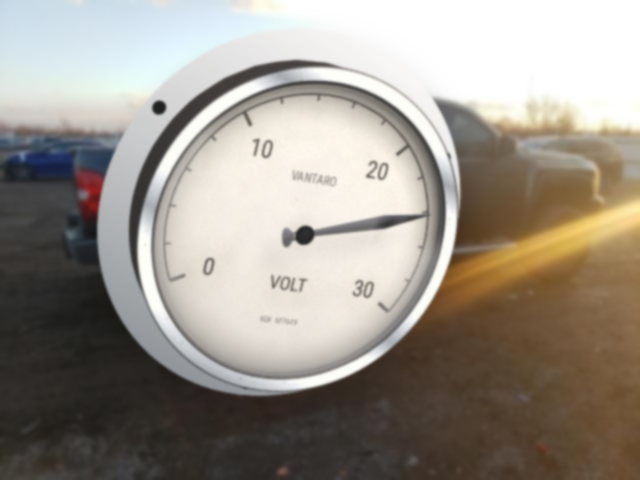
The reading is value=24 unit=V
